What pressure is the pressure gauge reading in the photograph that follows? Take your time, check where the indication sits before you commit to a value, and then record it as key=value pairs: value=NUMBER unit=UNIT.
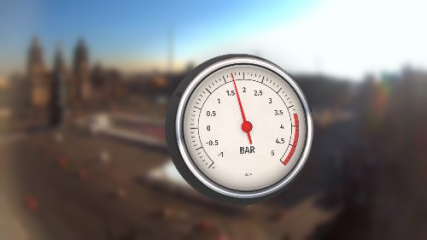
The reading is value=1.7 unit=bar
